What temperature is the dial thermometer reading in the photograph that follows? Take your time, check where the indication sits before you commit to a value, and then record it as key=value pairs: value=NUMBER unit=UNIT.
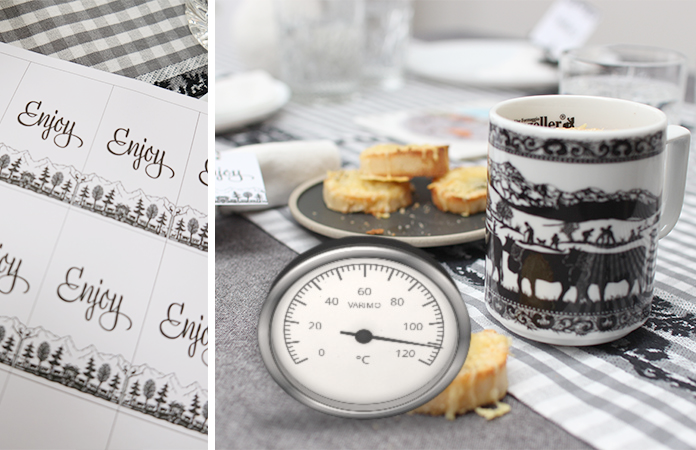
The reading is value=110 unit=°C
